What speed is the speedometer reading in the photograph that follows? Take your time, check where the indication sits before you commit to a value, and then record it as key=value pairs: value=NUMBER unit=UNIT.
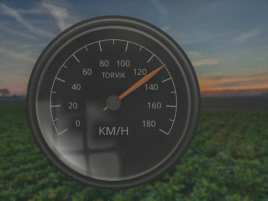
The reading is value=130 unit=km/h
